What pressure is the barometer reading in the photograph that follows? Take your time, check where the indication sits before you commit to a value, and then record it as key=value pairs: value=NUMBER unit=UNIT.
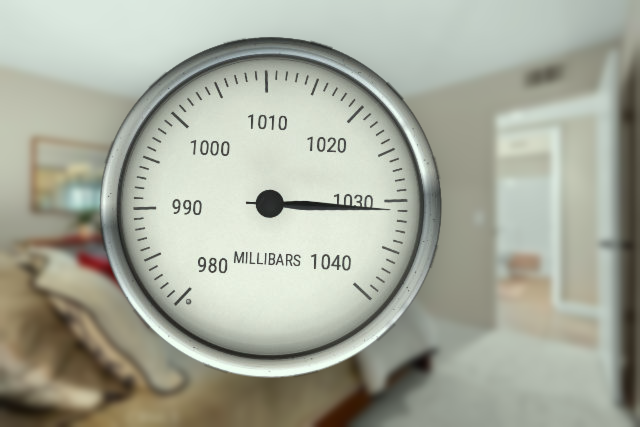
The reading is value=1031 unit=mbar
